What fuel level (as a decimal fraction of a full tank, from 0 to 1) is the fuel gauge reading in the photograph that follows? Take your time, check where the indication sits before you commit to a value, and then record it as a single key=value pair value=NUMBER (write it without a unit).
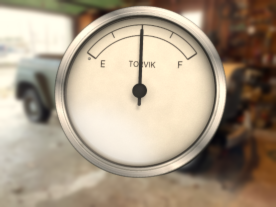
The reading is value=0.5
